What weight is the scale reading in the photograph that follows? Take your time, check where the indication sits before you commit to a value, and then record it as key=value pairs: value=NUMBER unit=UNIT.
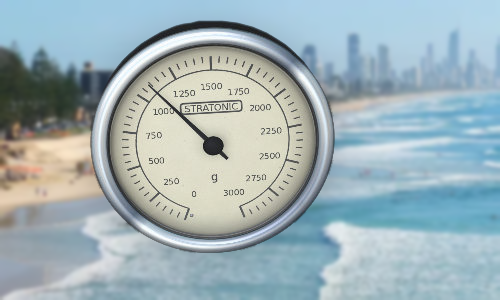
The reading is value=1100 unit=g
